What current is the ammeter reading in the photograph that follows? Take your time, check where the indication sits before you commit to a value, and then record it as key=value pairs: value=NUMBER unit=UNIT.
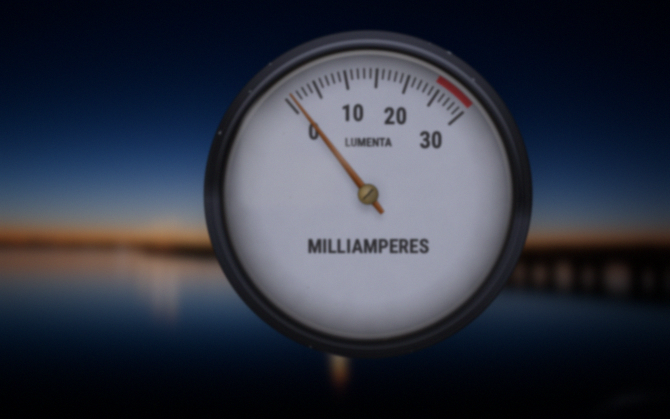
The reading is value=1 unit=mA
